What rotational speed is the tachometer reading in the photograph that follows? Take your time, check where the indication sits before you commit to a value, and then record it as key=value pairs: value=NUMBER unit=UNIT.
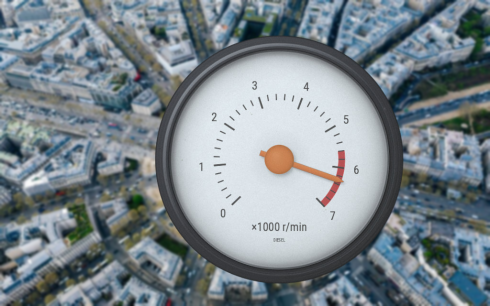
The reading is value=6300 unit=rpm
